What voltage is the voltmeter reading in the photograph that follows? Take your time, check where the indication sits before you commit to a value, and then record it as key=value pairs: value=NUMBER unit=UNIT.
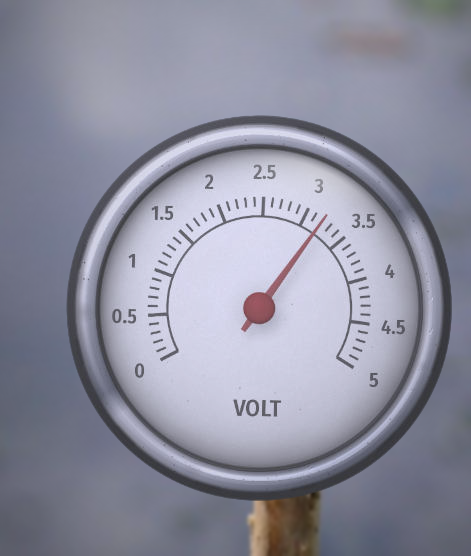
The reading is value=3.2 unit=V
